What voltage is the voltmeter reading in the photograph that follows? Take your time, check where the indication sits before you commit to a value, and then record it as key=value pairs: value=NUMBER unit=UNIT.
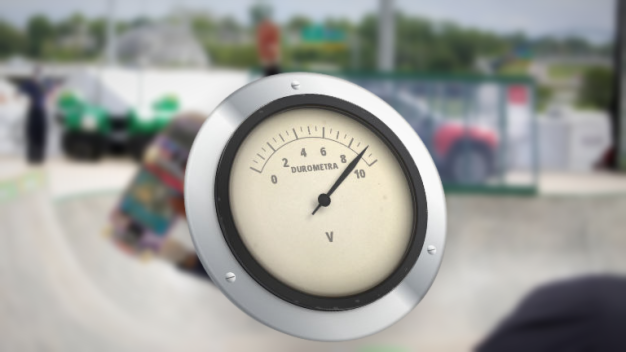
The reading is value=9 unit=V
